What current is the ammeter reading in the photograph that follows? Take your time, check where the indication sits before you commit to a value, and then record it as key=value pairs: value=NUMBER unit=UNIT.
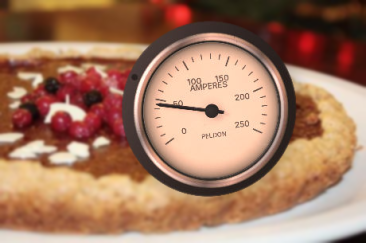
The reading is value=45 unit=A
